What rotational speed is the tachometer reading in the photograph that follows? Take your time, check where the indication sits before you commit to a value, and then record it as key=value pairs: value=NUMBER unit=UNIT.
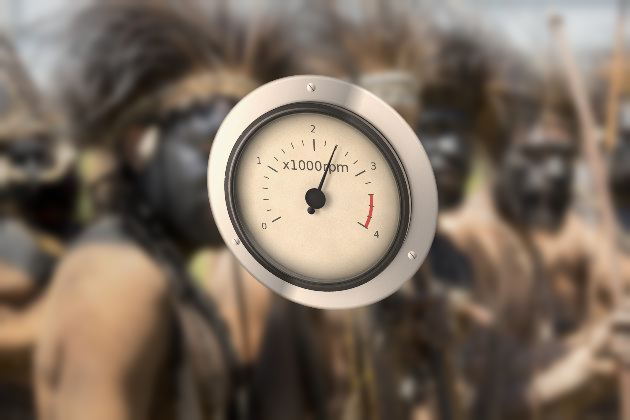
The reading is value=2400 unit=rpm
